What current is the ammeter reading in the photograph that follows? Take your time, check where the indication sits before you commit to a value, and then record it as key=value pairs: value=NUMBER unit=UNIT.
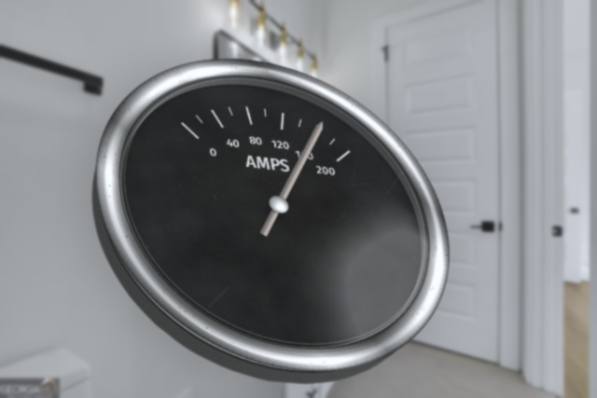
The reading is value=160 unit=A
